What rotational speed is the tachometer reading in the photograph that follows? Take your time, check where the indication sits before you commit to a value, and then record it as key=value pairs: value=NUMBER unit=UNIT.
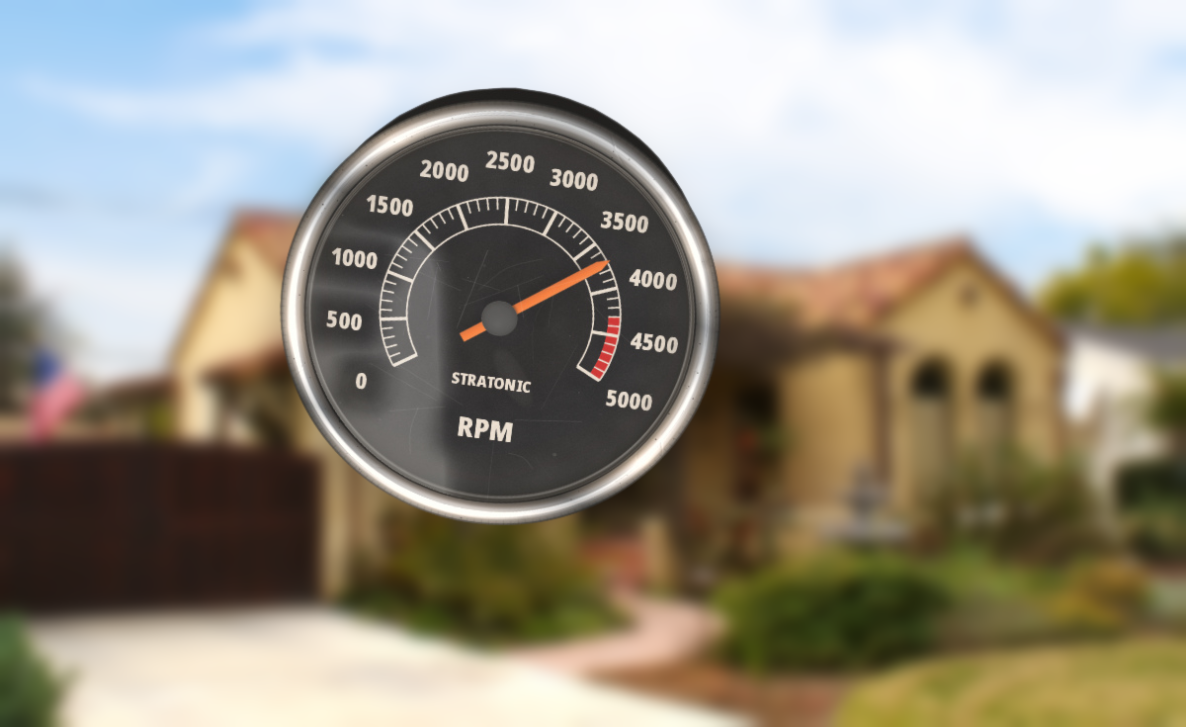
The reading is value=3700 unit=rpm
